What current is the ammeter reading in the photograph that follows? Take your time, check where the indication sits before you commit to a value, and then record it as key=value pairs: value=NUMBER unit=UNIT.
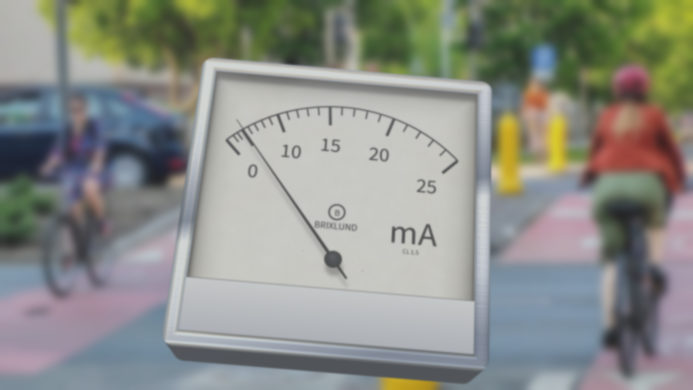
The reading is value=5 unit=mA
